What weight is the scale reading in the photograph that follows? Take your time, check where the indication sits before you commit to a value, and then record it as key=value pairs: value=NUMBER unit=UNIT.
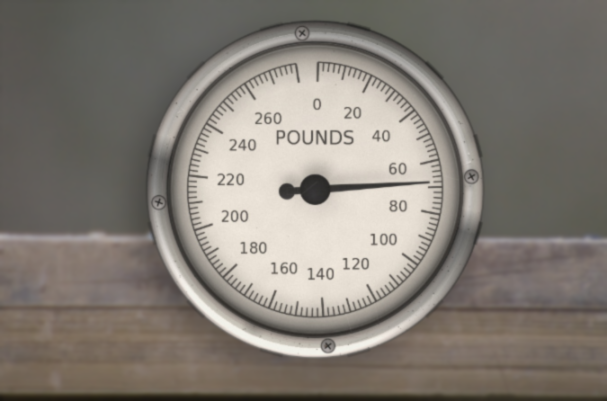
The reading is value=68 unit=lb
